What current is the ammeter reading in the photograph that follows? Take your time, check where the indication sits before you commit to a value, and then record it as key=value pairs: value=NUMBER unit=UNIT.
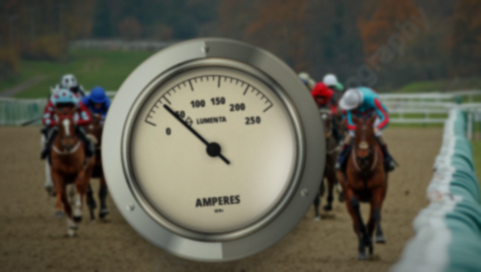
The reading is value=40 unit=A
